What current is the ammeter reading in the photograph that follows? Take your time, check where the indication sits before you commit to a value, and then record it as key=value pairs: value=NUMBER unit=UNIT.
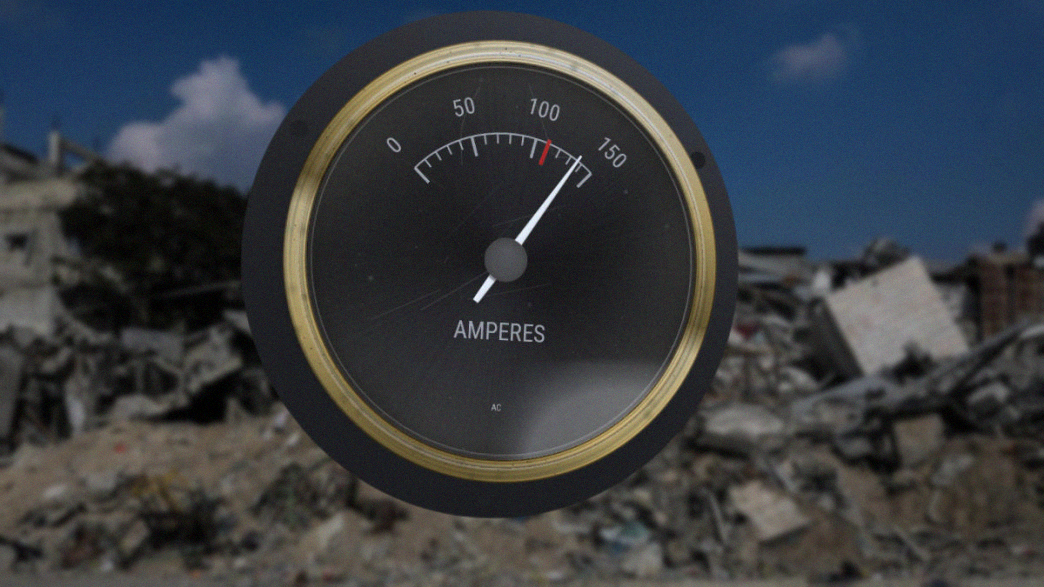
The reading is value=135 unit=A
